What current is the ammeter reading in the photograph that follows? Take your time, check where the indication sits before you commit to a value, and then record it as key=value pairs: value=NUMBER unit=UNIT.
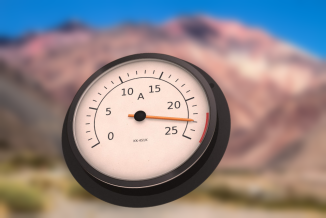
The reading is value=23 unit=A
